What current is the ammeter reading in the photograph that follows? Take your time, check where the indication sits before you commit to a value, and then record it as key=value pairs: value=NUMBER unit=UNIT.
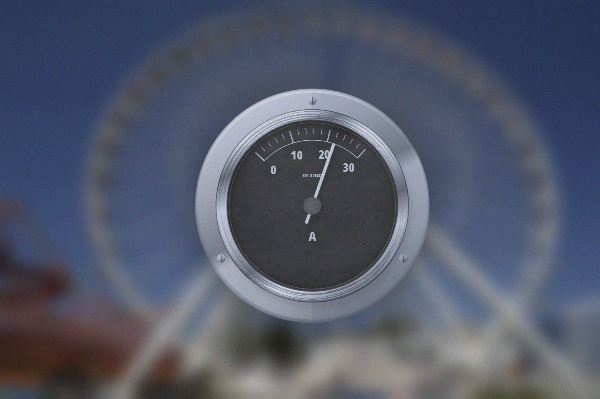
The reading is value=22 unit=A
